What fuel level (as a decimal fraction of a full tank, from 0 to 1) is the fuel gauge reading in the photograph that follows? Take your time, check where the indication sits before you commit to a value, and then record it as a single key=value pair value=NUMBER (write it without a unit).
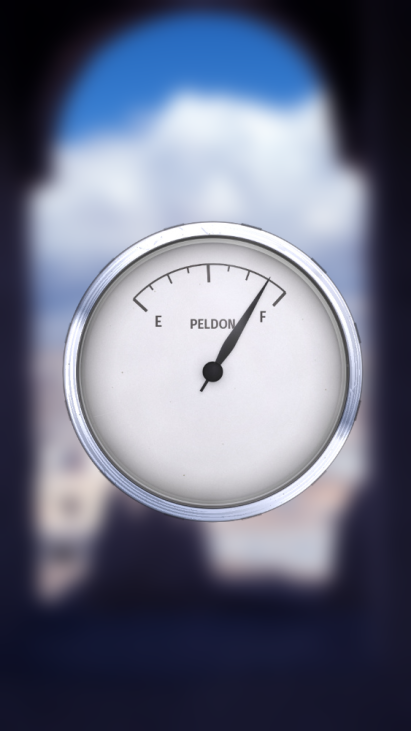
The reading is value=0.875
